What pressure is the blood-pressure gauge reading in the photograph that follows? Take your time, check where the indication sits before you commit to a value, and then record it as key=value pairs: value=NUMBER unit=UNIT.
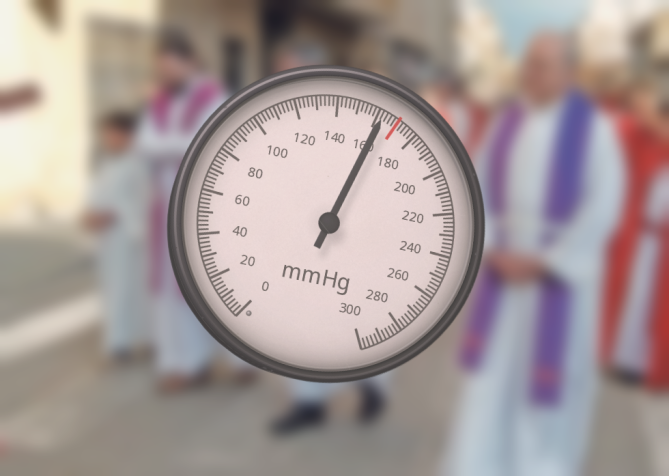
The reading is value=162 unit=mmHg
